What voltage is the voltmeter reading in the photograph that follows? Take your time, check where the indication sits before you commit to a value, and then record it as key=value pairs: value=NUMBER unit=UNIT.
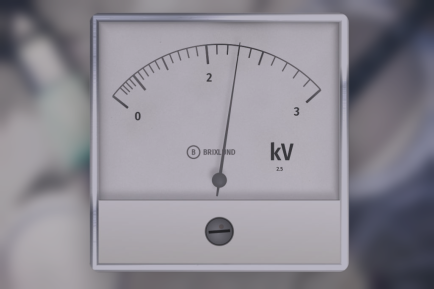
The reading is value=2.3 unit=kV
